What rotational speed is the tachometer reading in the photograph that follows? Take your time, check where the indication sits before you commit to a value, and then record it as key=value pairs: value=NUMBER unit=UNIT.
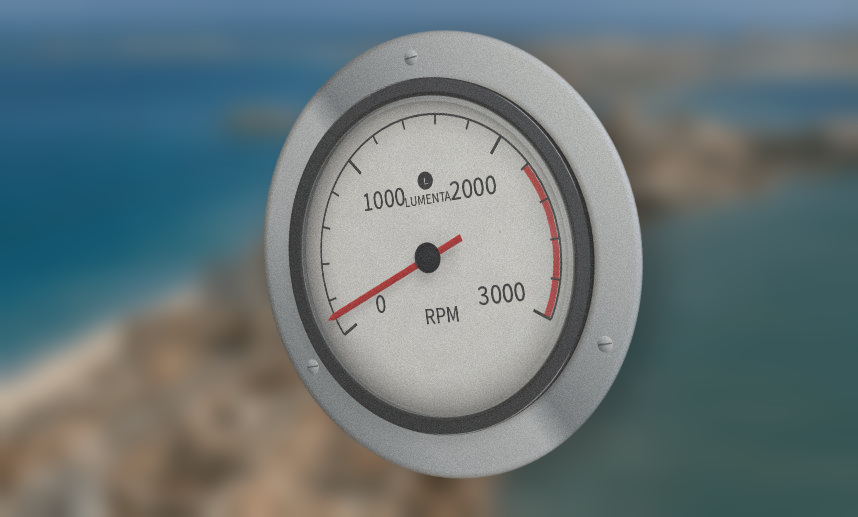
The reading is value=100 unit=rpm
